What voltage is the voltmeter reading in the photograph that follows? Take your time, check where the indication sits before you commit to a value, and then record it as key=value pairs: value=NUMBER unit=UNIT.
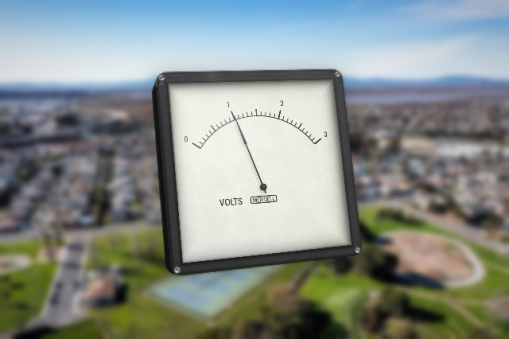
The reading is value=1 unit=V
